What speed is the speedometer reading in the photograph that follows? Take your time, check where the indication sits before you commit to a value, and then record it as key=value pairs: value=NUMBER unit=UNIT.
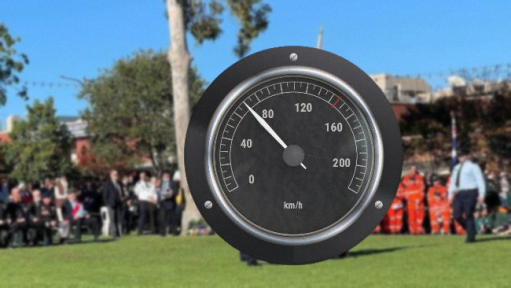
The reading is value=70 unit=km/h
